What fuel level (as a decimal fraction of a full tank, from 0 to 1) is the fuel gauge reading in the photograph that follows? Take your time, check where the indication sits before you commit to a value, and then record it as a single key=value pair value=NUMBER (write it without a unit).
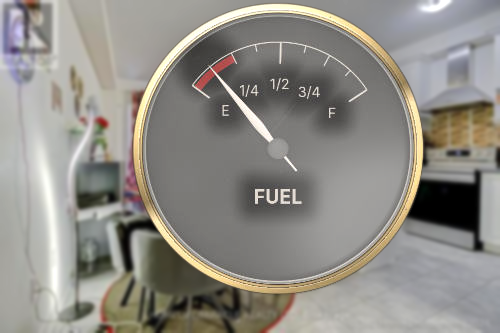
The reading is value=0.125
